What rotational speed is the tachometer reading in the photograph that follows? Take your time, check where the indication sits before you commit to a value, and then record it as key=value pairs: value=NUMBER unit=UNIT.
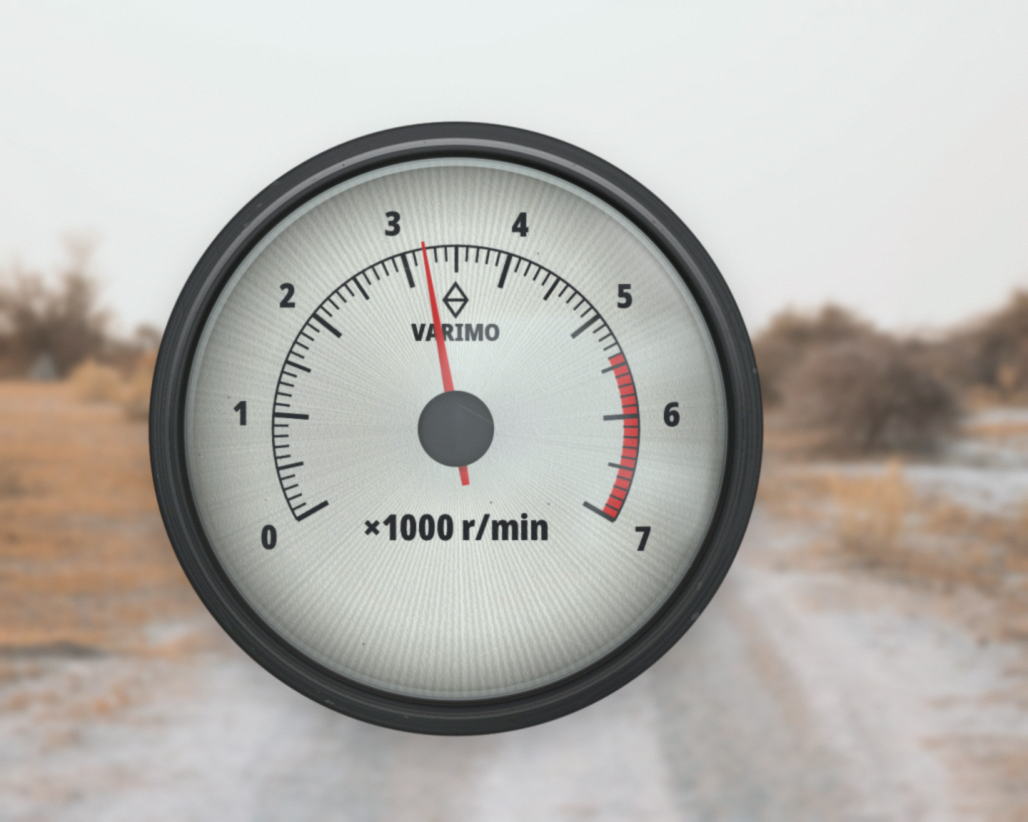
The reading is value=3200 unit=rpm
